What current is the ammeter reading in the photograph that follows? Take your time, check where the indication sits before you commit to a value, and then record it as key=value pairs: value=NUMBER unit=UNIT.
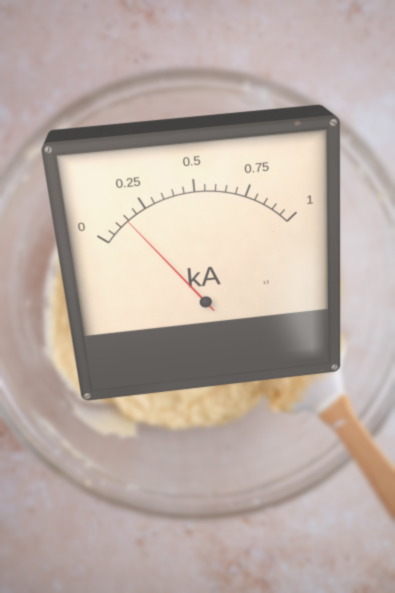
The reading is value=0.15 unit=kA
